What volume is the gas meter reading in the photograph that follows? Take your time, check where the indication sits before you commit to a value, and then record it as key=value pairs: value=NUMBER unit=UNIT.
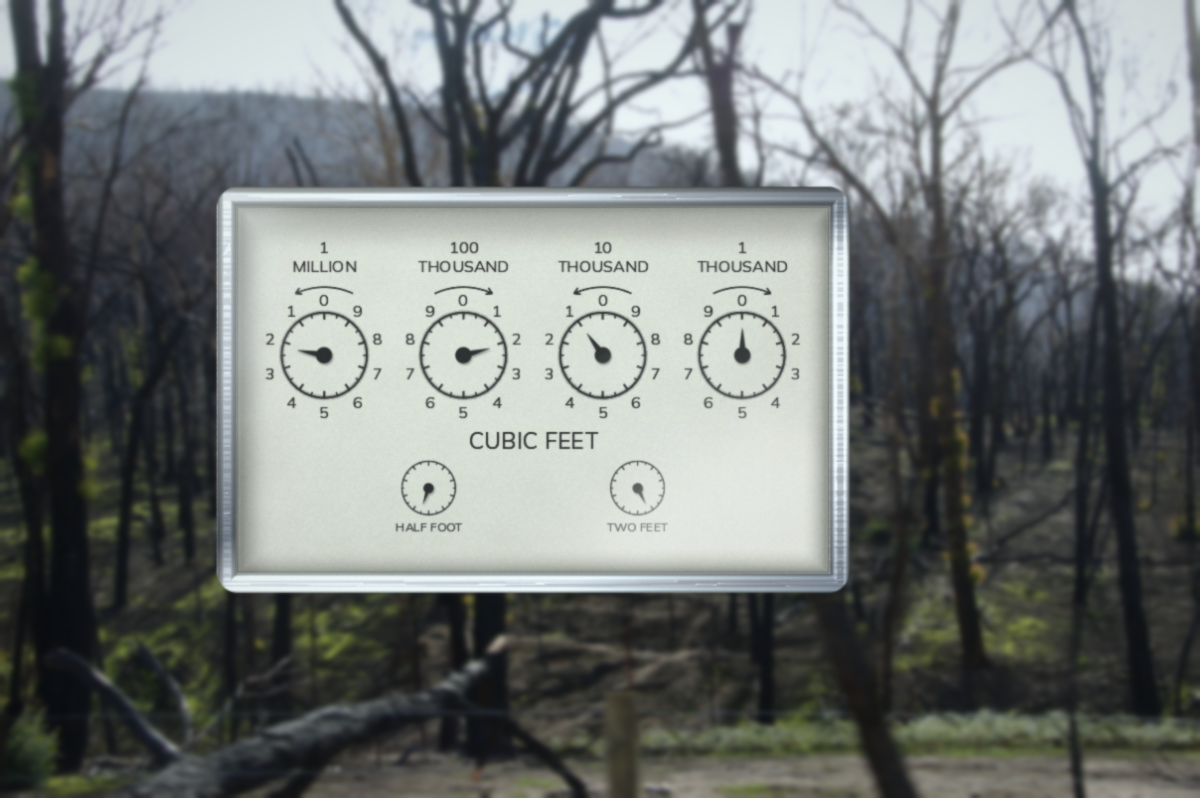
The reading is value=221000 unit=ft³
